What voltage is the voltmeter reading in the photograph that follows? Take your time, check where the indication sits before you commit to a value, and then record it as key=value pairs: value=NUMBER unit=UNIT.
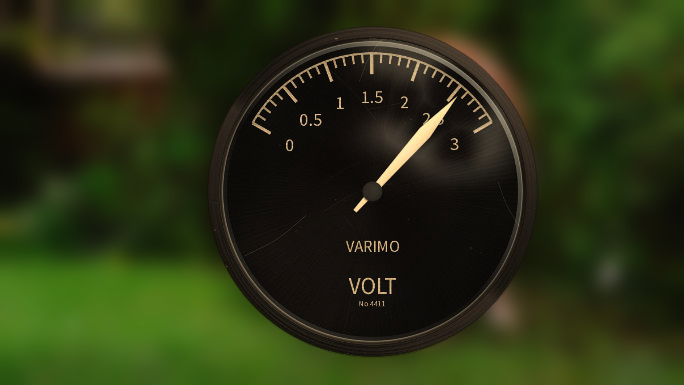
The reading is value=2.55 unit=V
